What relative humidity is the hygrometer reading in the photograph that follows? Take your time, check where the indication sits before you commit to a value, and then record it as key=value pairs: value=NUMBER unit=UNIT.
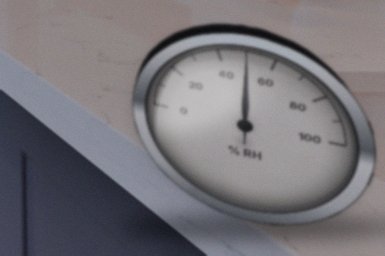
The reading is value=50 unit=%
